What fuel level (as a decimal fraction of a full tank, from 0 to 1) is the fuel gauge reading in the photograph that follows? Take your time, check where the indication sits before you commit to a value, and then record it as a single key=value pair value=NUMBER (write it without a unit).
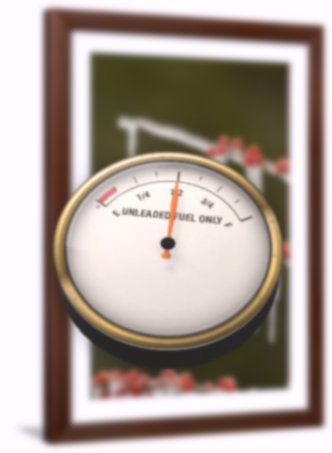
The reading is value=0.5
